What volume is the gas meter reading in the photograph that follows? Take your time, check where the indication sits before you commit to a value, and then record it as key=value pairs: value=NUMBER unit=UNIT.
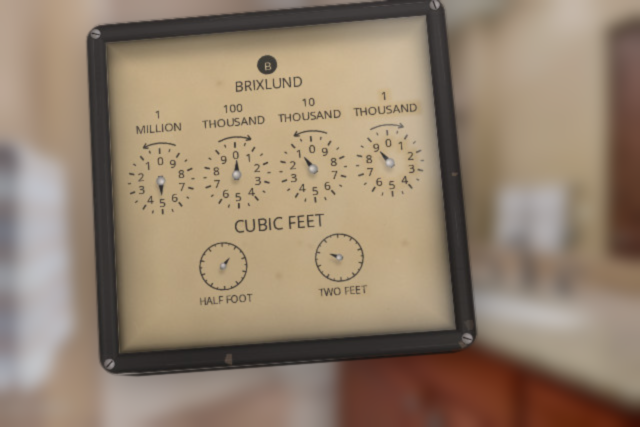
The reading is value=500900 unit=ft³
